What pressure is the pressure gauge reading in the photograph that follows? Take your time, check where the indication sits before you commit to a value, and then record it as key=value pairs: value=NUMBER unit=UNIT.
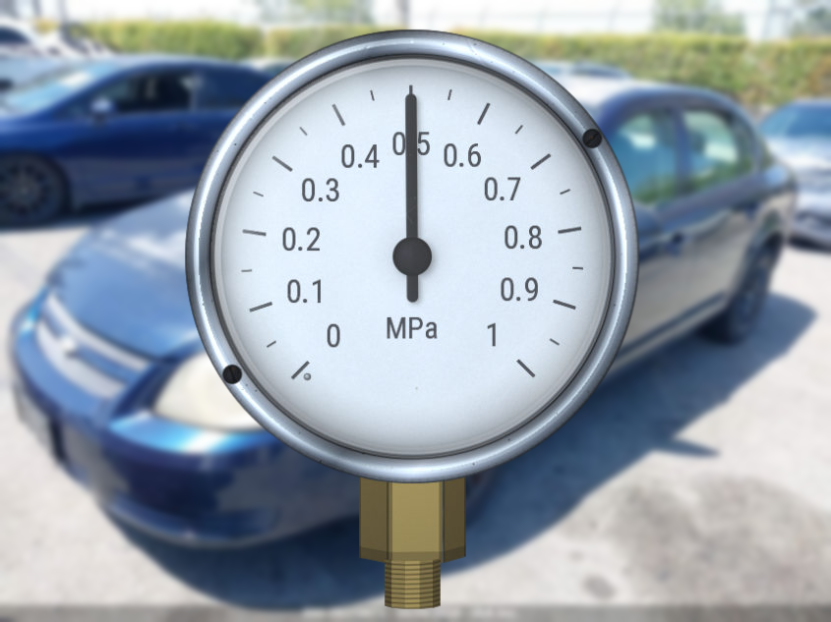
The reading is value=0.5 unit=MPa
